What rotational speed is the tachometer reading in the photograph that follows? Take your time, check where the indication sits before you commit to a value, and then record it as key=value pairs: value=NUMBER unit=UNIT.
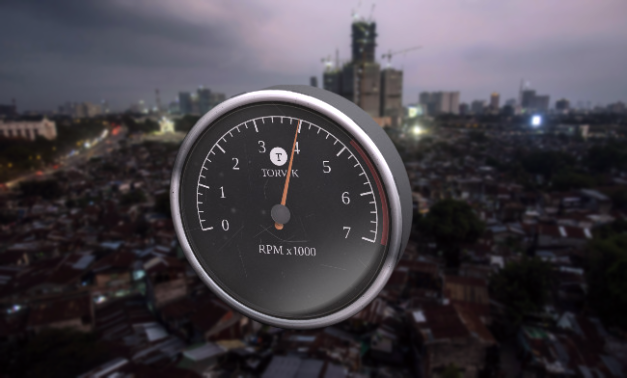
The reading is value=4000 unit=rpm
